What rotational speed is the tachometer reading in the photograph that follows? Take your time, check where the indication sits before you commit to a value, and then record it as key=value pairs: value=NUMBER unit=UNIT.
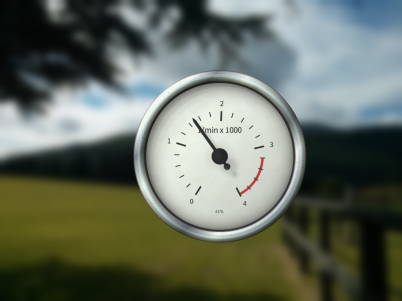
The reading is value=1500 unit=rpm
